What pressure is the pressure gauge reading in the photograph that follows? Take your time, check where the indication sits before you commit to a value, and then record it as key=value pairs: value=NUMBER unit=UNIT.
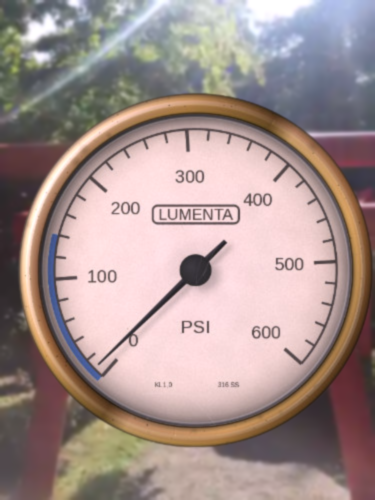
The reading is value=10 unit=psi
